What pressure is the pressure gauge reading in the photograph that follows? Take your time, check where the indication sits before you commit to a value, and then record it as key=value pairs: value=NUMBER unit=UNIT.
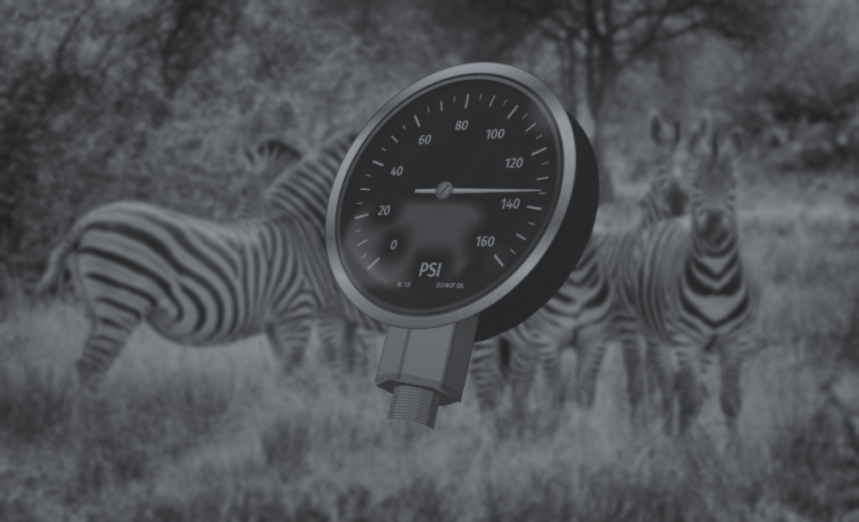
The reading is value=135 unit=psi
